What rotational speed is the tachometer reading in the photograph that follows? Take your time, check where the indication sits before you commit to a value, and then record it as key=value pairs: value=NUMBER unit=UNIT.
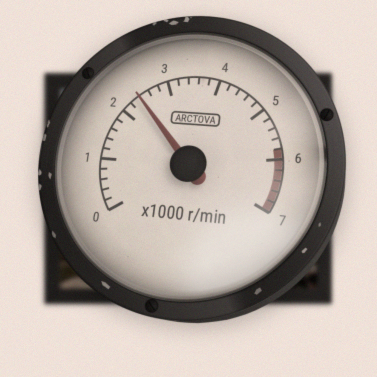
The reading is value=2400 unit=rpm
